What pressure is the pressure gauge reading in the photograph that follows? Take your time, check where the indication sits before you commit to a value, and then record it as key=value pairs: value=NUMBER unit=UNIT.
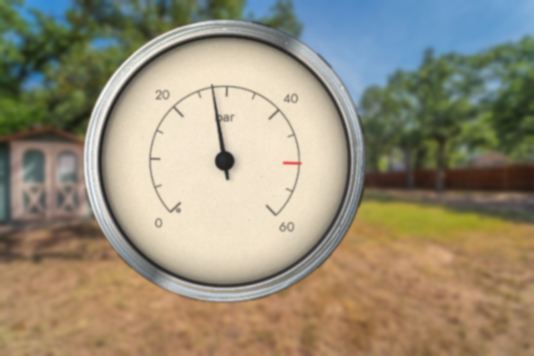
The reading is value=27.5 unit=bar
